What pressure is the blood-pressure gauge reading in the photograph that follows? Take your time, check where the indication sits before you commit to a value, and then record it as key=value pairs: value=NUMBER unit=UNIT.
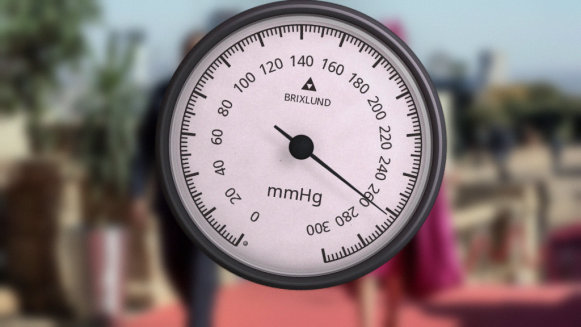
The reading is value=262 unit=mmHg
